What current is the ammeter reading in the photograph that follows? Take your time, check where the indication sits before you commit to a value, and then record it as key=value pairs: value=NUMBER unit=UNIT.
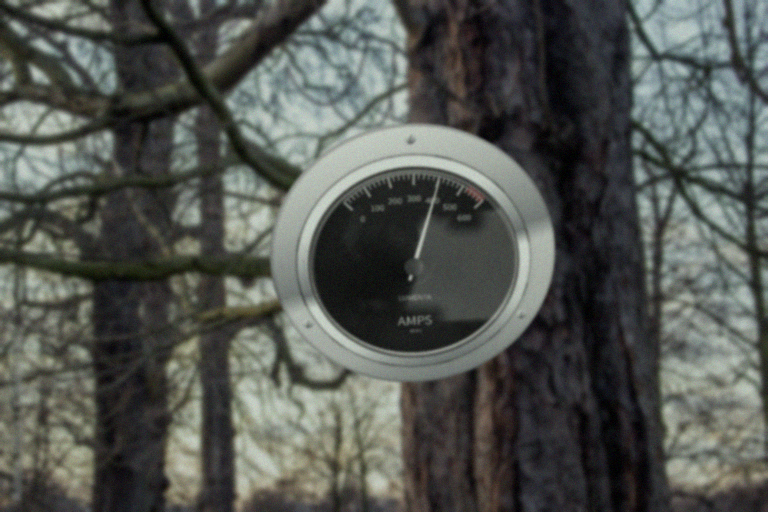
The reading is value=400 unit=A
